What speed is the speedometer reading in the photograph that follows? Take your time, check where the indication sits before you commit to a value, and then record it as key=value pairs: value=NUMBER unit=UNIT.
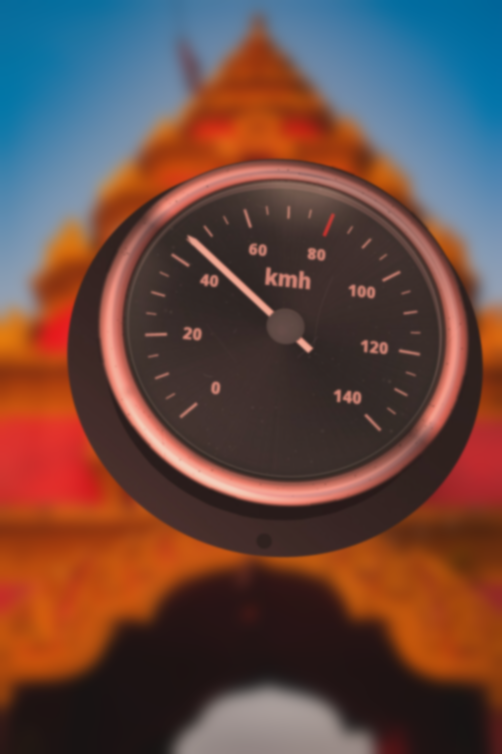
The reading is value=45 unit=km/h
